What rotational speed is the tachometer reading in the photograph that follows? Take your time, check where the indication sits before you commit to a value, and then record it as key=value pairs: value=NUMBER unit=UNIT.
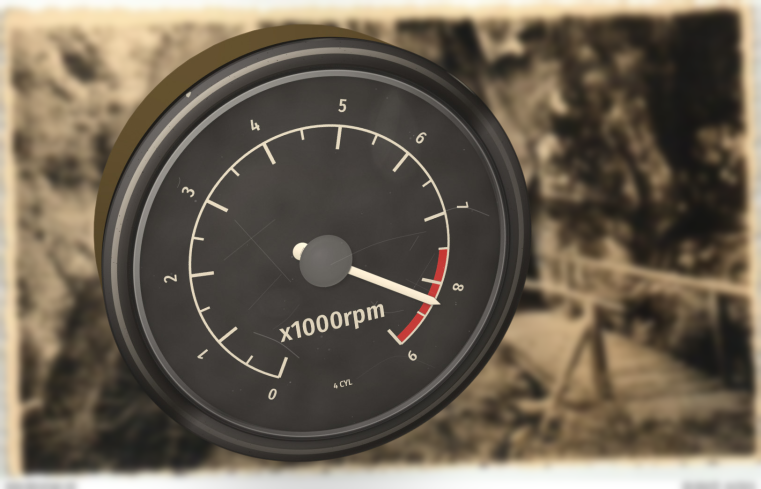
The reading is value=8250 unit=rpm
